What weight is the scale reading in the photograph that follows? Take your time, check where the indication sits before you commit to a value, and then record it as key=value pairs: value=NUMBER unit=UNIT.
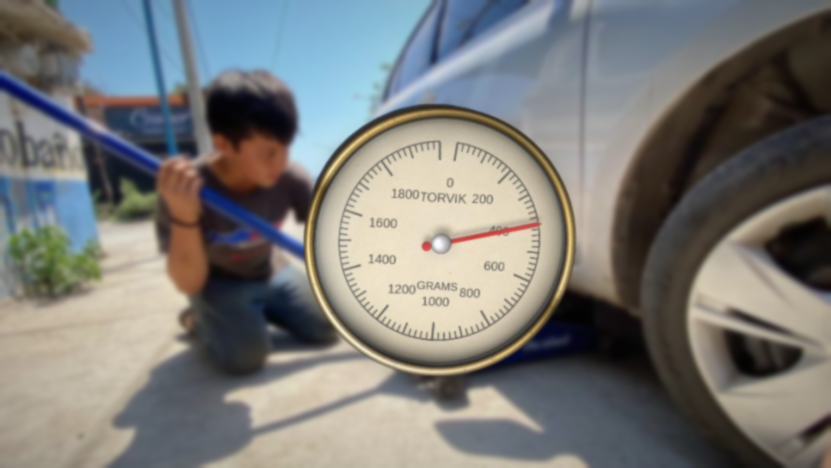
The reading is value=400 unit=g
